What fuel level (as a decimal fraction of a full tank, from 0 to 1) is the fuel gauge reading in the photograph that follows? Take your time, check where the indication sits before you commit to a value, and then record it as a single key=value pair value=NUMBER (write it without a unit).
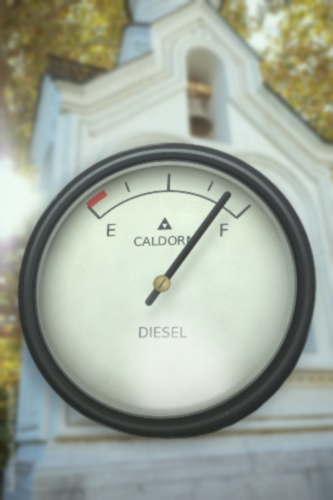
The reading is value=0.875
